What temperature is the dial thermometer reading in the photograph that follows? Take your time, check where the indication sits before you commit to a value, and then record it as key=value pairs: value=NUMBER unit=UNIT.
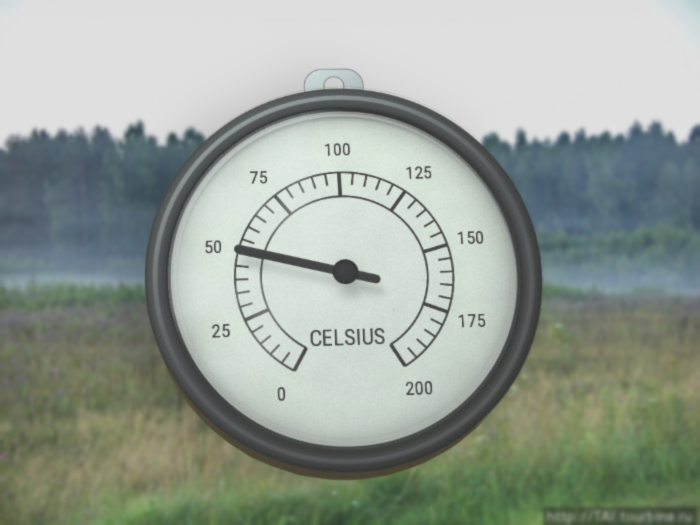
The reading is value=50 unit=°C
